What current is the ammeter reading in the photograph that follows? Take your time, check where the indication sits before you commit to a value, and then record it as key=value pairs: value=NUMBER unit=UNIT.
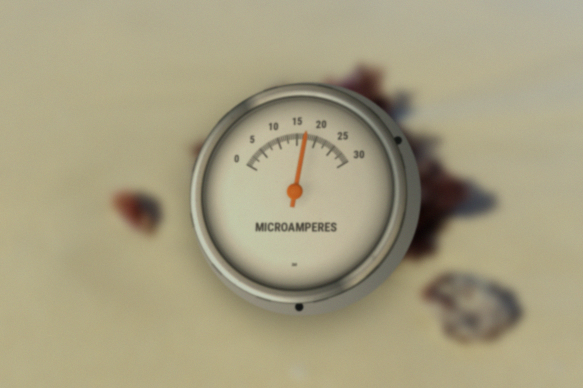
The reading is value=17.5 unit=µA
